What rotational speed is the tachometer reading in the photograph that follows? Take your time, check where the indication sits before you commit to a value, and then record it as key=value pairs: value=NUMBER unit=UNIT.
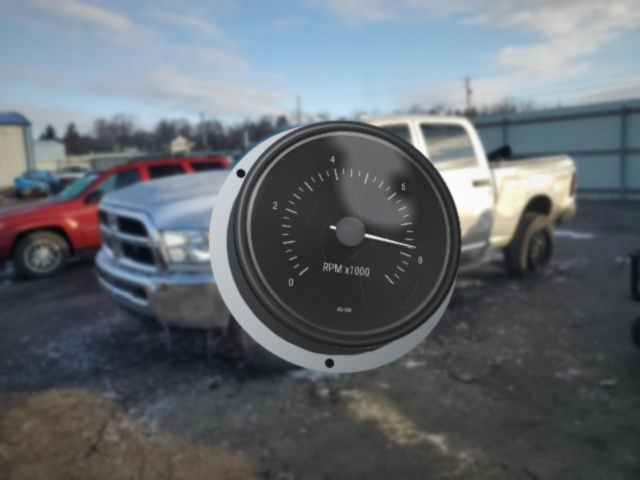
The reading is value=7750 unit=rpm
